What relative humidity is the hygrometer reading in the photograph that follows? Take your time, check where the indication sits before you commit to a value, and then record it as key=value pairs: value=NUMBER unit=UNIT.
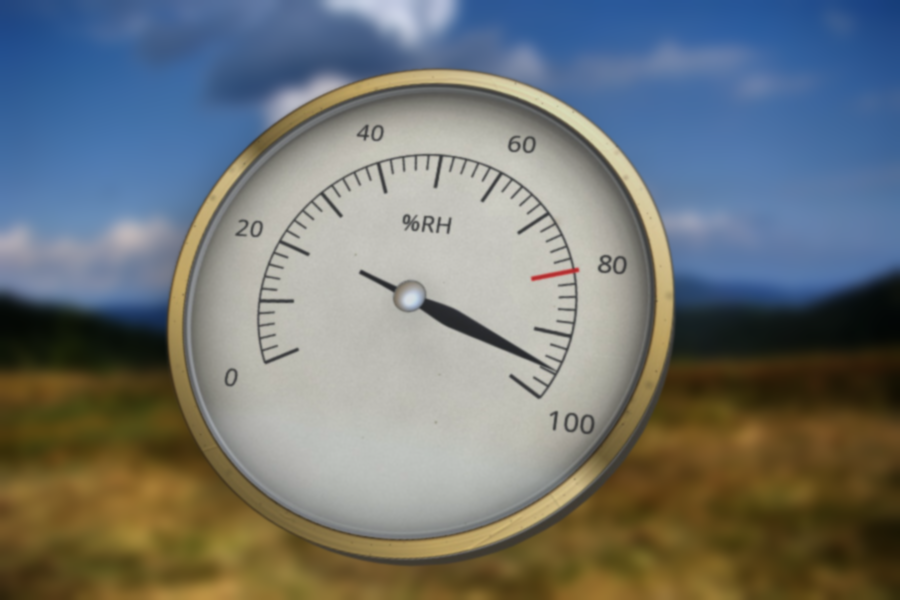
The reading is value=96 unit=%
